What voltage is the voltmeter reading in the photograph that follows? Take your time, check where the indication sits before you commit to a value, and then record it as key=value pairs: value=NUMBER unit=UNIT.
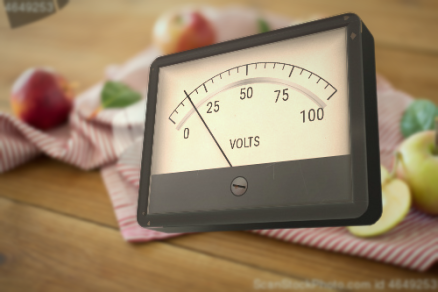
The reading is value=15 unit=V
